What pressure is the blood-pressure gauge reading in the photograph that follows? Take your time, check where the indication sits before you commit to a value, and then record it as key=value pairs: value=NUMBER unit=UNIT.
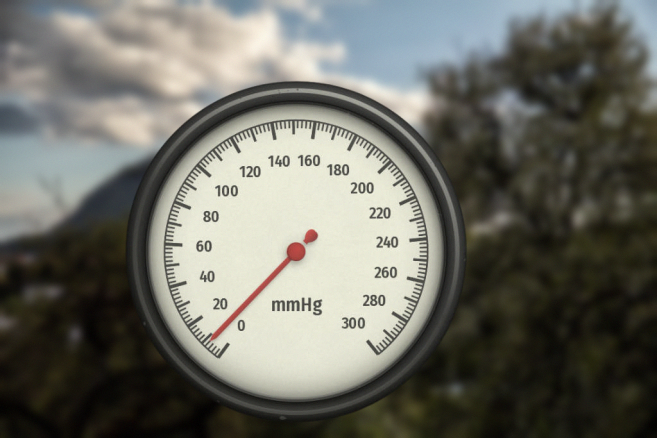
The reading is value=8 unit=mmHg
